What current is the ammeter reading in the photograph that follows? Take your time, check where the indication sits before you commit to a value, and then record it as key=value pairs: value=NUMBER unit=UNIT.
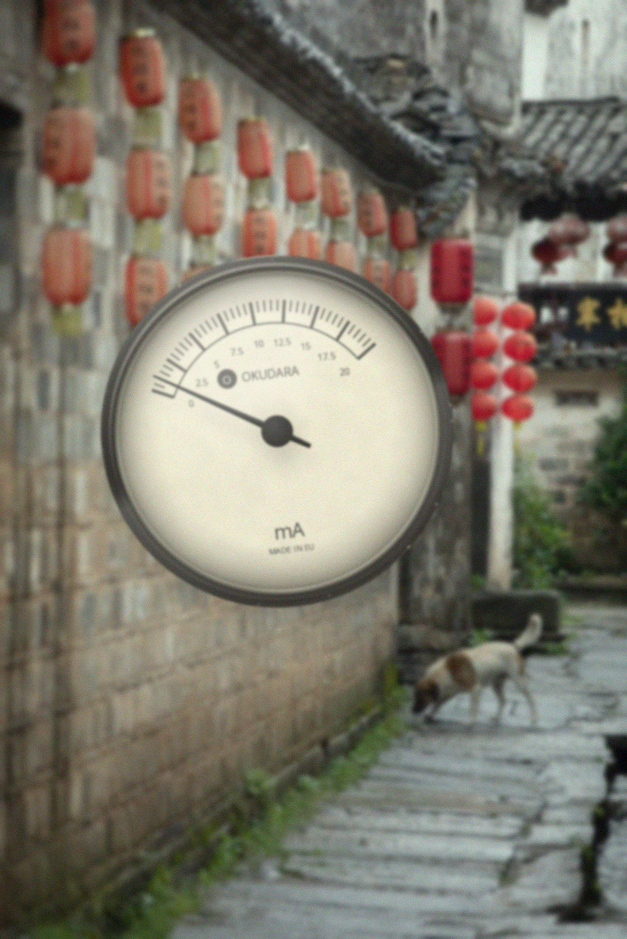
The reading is value=1 unit=mA
